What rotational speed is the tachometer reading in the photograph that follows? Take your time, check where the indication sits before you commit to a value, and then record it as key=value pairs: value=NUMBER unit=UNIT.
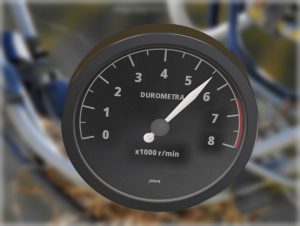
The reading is value=5500 unit=rpm
